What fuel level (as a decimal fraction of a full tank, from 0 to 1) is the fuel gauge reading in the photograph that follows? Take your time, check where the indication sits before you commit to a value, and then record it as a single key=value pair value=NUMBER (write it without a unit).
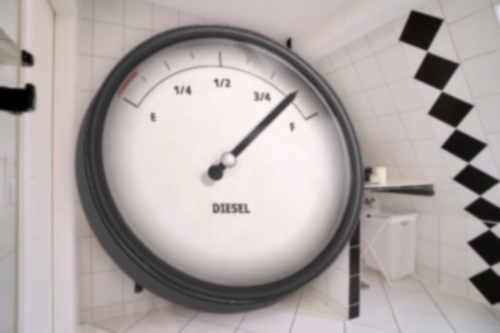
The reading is value=0.875
